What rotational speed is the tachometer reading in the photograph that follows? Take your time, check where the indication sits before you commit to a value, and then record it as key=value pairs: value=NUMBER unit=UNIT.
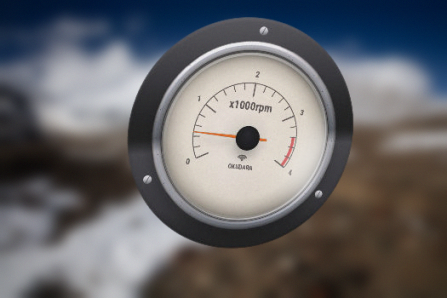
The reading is value=500 unit=rpm
